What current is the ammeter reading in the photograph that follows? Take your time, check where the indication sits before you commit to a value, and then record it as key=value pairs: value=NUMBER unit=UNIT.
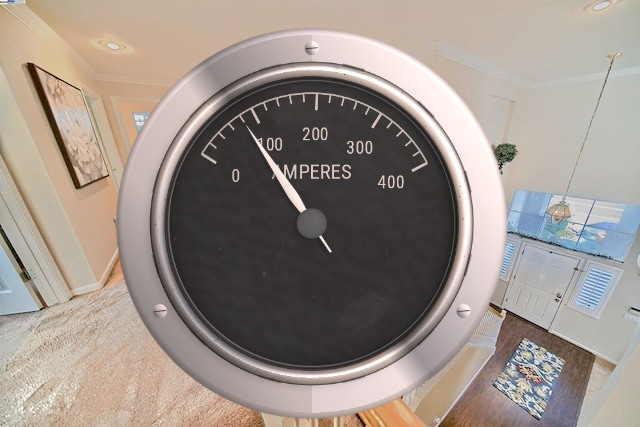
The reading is value=80 unit=A
